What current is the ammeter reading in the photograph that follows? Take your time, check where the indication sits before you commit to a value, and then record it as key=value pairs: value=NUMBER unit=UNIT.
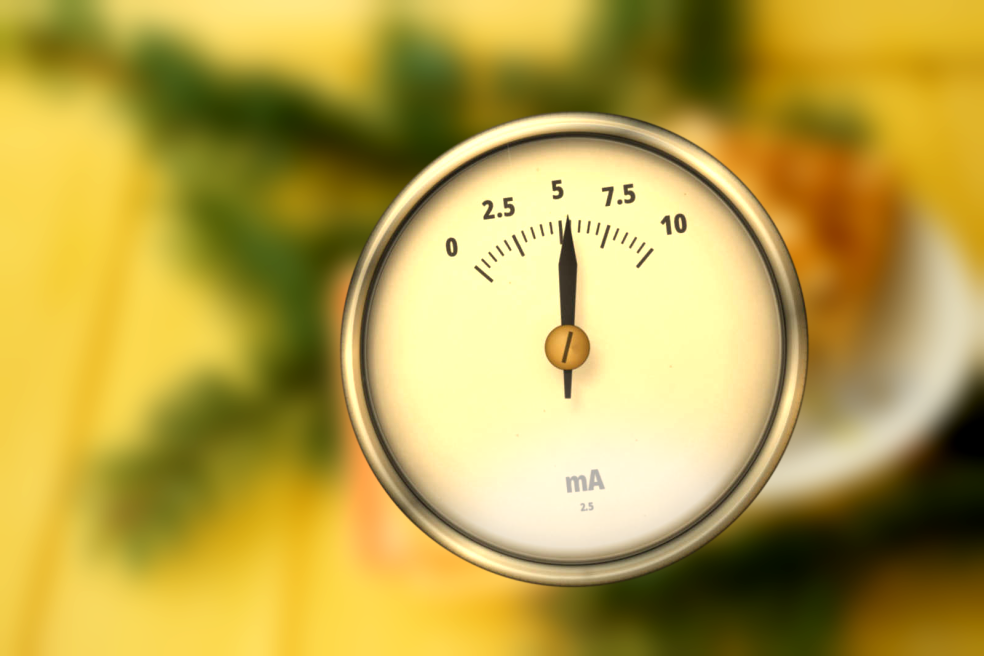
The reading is value=5.5 unit=mA
